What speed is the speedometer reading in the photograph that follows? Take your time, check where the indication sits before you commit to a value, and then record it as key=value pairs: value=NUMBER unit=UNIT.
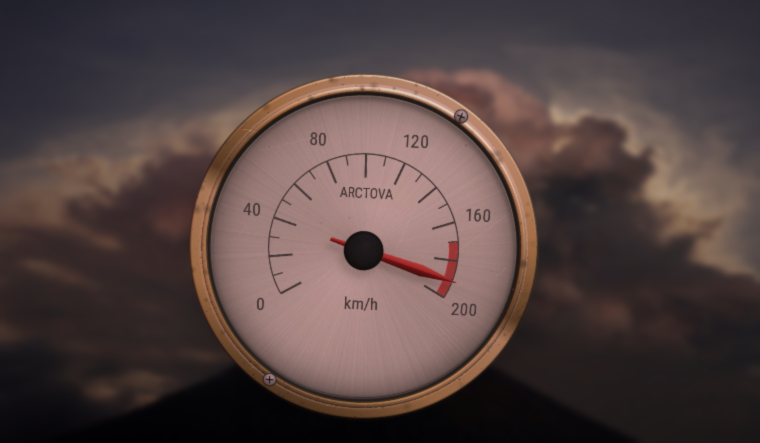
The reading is value=190 unit=km/h
